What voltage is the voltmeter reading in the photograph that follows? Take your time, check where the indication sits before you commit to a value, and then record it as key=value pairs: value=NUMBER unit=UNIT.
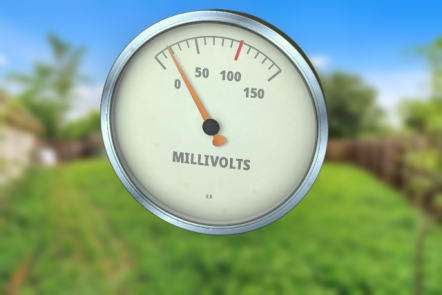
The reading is value=20 unit=mV
